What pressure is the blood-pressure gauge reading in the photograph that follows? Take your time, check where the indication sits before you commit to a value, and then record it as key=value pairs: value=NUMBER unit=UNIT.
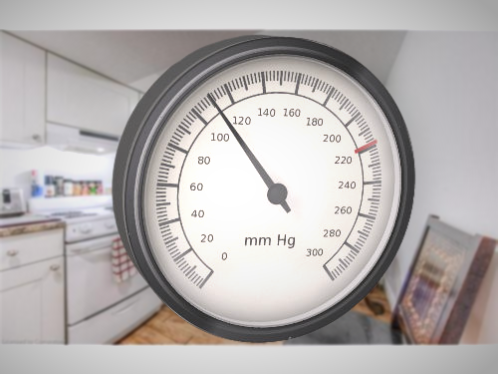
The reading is value=110 unit=mmHg
